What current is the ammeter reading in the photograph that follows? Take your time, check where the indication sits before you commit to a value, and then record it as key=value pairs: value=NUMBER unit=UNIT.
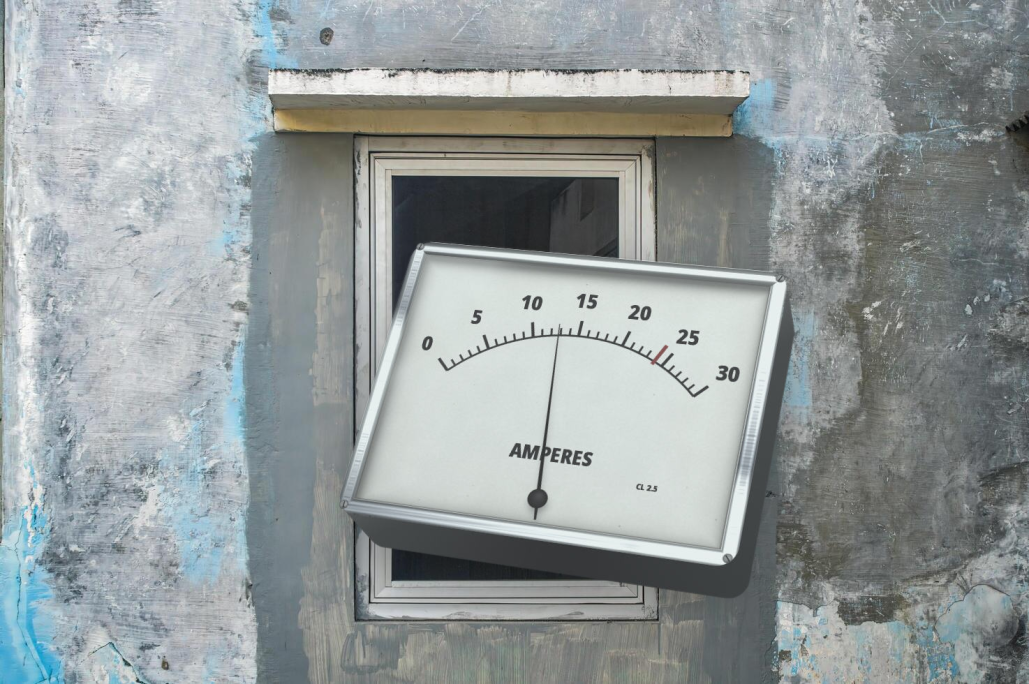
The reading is value=13 unit=A
